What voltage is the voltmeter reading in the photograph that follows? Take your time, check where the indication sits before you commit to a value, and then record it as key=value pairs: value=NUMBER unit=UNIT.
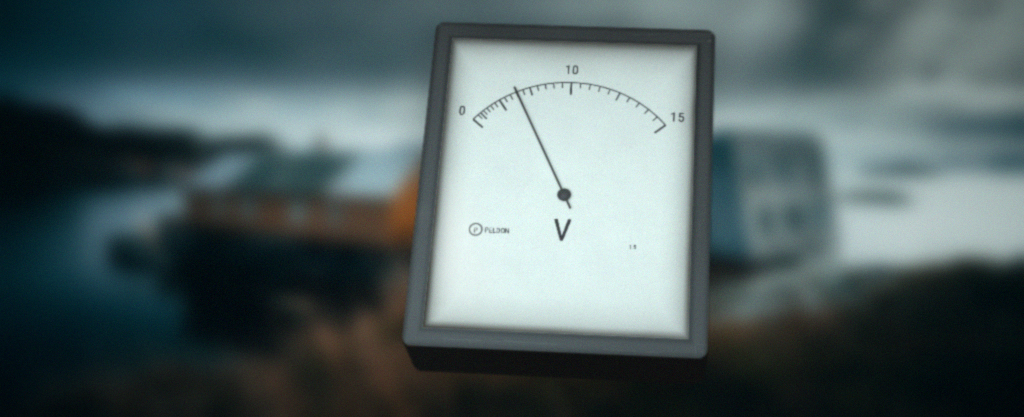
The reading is value=6.5 unit=V
